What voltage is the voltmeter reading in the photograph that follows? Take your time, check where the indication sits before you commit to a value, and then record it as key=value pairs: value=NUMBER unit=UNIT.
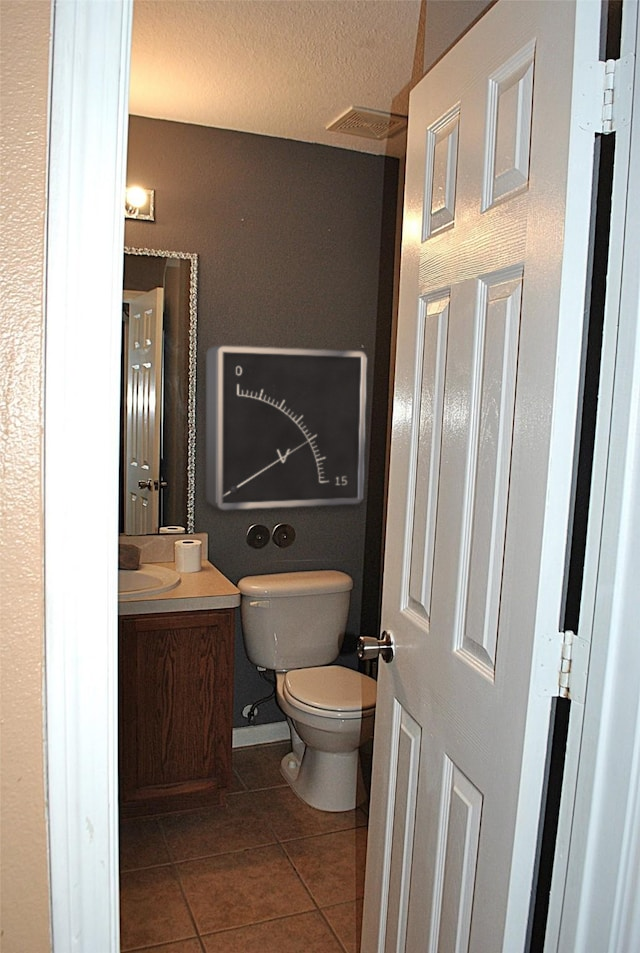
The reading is value=10 unit=V
